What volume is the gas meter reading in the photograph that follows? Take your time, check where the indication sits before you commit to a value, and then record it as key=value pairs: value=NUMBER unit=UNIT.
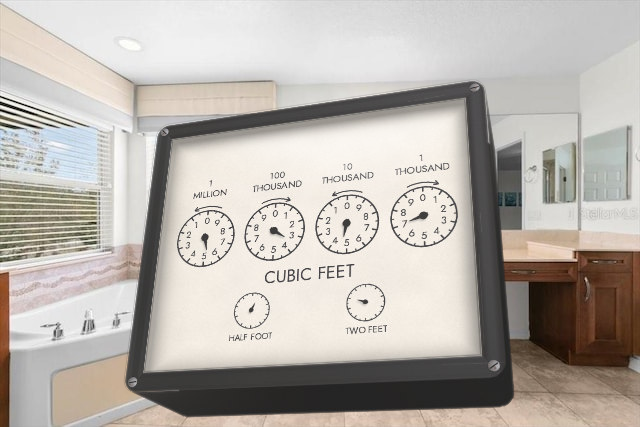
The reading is value=534700 unit=ft³
